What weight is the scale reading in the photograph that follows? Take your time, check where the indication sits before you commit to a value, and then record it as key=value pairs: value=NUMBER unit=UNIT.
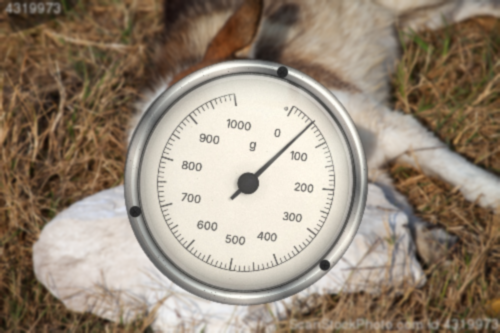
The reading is value=50 unit=g
